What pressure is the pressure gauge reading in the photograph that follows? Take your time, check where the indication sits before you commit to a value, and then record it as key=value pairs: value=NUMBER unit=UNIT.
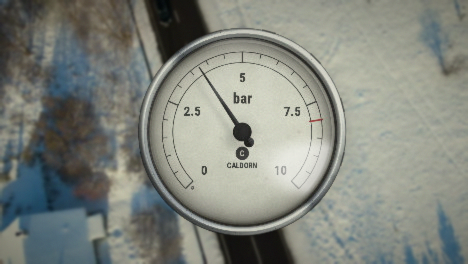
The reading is value=3.75 unit=bar
